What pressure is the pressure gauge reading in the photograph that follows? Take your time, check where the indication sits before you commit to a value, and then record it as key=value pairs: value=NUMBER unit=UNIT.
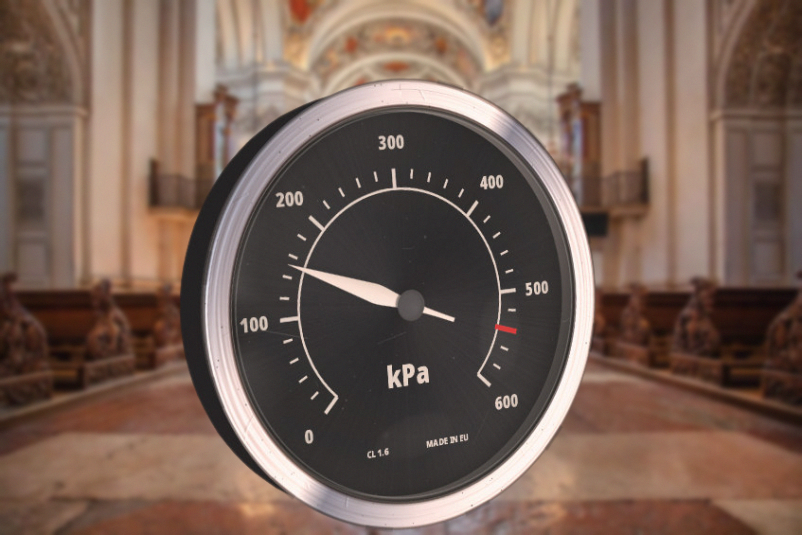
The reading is value=150 unit=kPa
